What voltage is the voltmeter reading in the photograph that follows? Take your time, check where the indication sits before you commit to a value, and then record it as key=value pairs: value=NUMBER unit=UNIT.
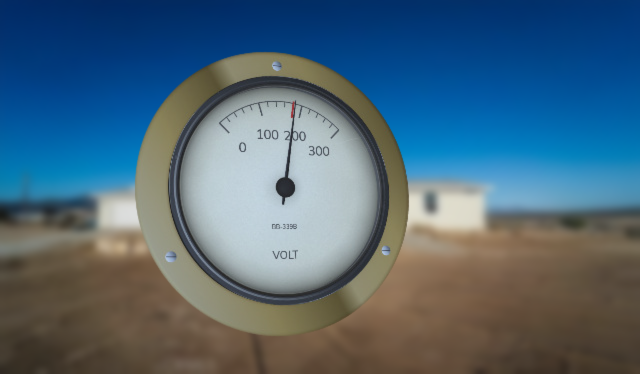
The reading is value=180 unit=V
